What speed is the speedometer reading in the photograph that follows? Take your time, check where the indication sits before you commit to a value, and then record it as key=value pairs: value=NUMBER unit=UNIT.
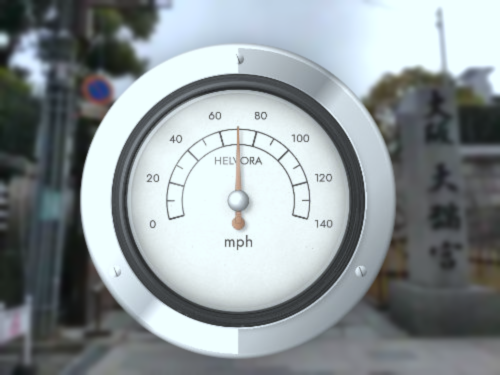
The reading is value=70 unit=mph
